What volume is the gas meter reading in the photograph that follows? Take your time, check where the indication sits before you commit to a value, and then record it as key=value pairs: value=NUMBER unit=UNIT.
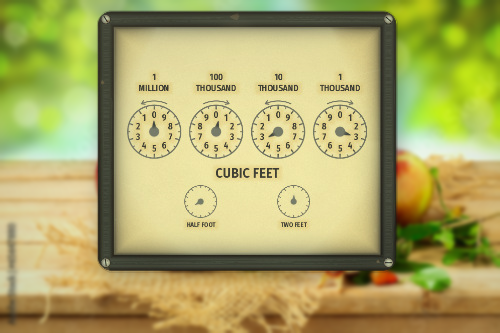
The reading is value=3300 unit=ft³
